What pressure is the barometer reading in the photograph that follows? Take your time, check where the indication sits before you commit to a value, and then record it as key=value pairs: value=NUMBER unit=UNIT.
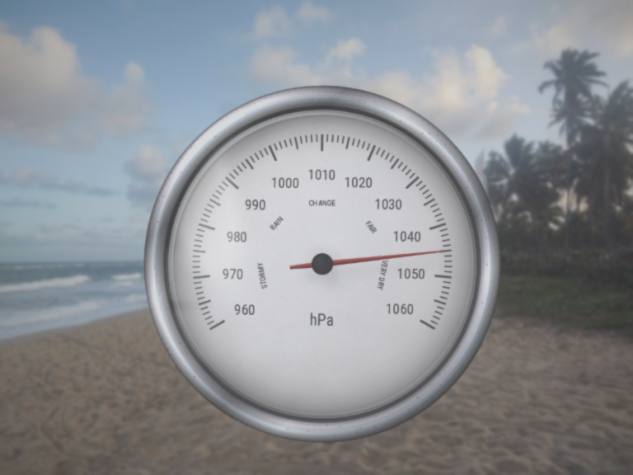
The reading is value=1045 unit=hPa
